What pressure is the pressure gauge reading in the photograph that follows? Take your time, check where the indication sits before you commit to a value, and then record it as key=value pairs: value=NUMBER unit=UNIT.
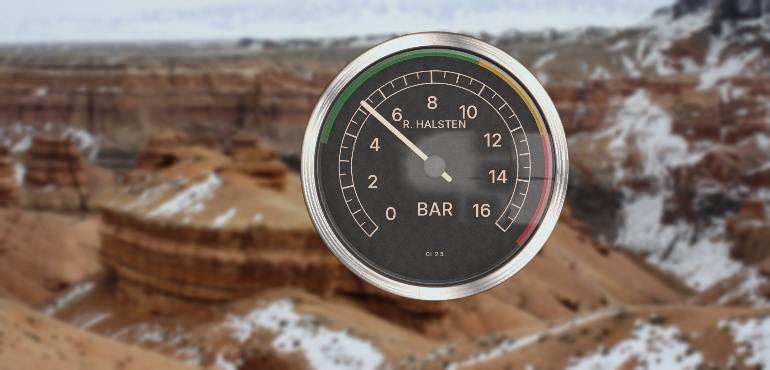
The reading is value=5.25 unit=bar
